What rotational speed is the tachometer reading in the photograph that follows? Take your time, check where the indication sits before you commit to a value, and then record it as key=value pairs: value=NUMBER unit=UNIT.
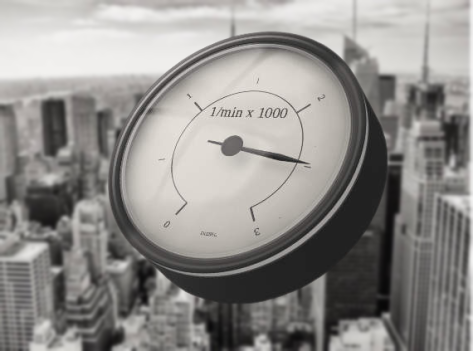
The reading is value=2500 unit=rpm
